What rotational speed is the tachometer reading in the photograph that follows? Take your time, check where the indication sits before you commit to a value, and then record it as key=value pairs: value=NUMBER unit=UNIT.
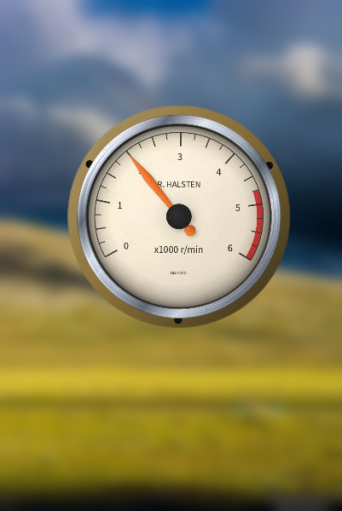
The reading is value=2000 unit=rpm
